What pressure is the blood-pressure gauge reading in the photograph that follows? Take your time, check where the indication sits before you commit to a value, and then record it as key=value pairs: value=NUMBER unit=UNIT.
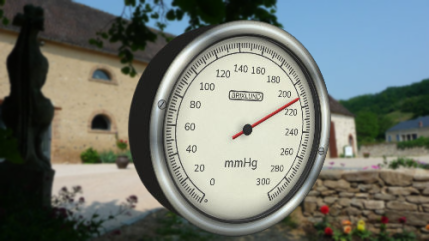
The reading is value=210 unit=mmHg
